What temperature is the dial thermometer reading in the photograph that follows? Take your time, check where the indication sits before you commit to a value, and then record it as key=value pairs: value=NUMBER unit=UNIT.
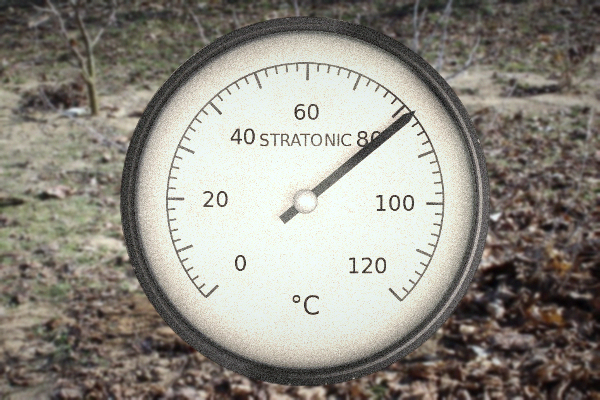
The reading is value=82 unit=°C
